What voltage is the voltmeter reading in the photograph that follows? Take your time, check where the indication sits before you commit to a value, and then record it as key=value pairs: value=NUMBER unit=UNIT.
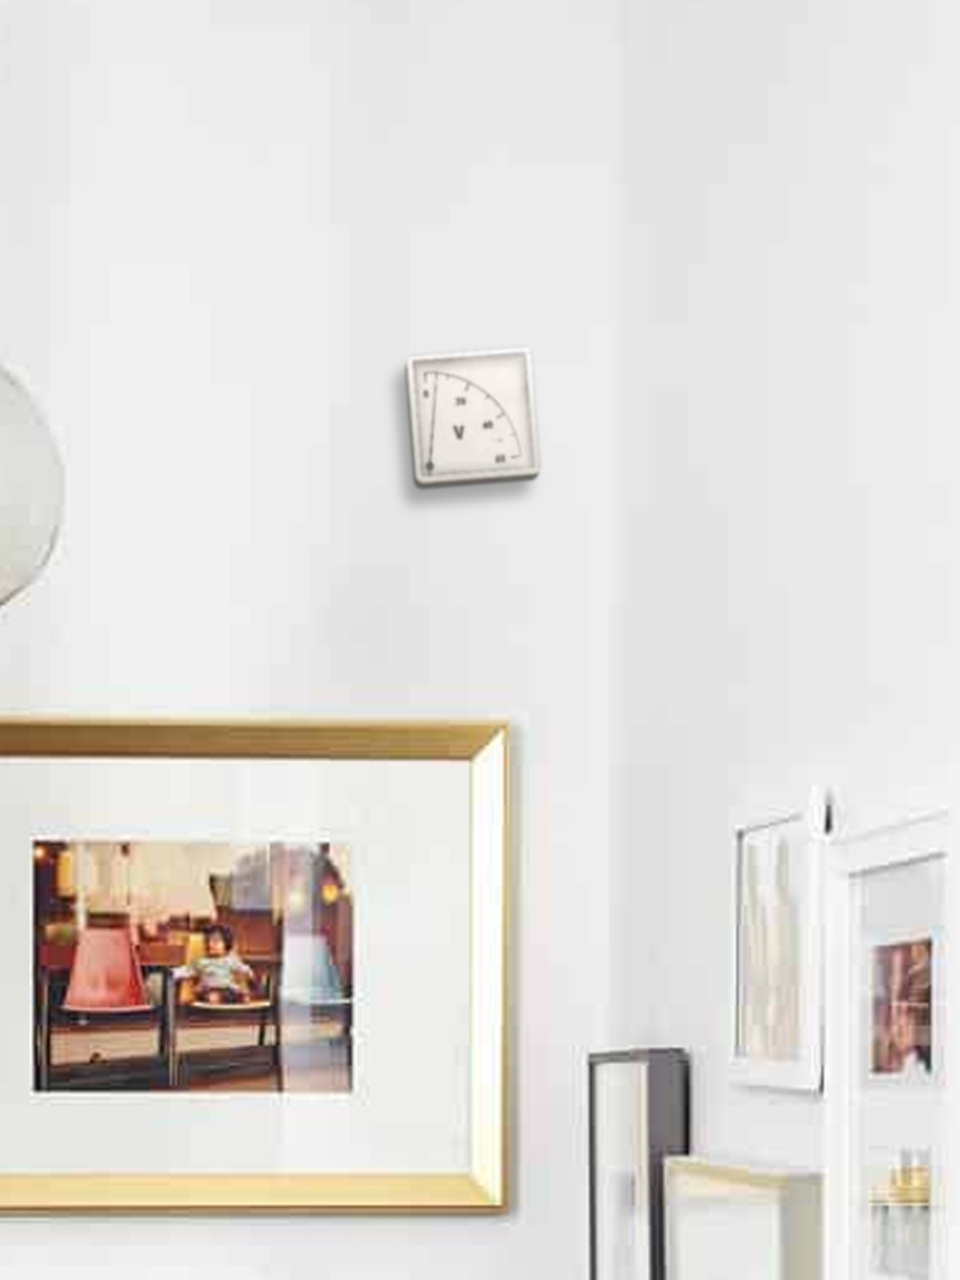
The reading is value=5 unit=V
